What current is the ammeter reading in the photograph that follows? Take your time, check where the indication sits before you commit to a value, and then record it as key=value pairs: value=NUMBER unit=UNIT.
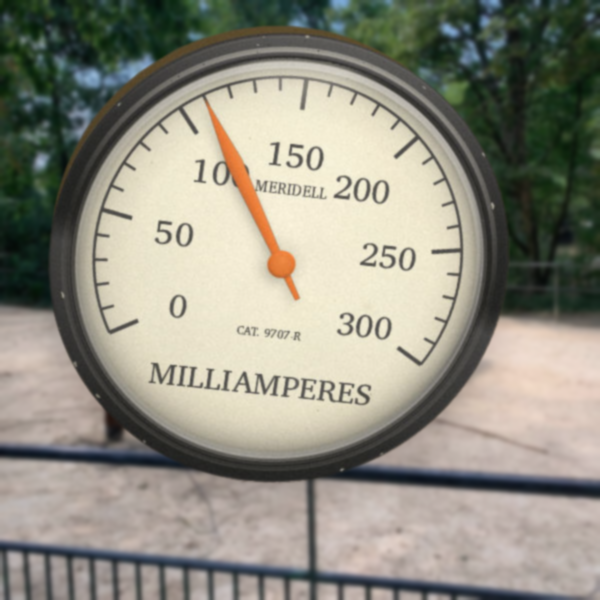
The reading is value=110 unit=mA
